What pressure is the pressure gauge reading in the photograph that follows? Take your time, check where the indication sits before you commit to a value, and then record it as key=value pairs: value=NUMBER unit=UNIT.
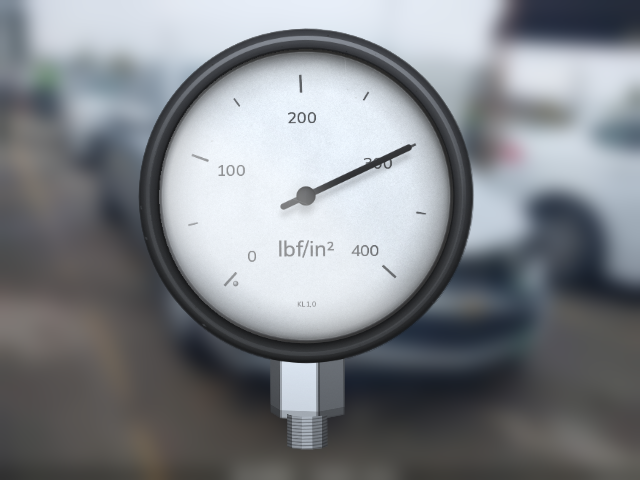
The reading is value=300 unit=psi
